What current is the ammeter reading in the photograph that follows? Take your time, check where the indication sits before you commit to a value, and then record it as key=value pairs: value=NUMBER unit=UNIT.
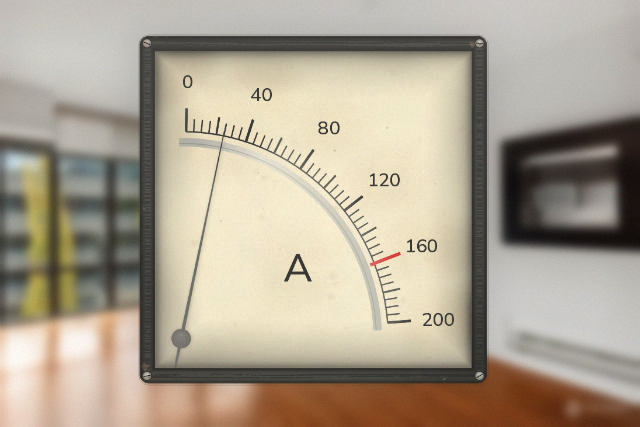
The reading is value=25 unit=A
